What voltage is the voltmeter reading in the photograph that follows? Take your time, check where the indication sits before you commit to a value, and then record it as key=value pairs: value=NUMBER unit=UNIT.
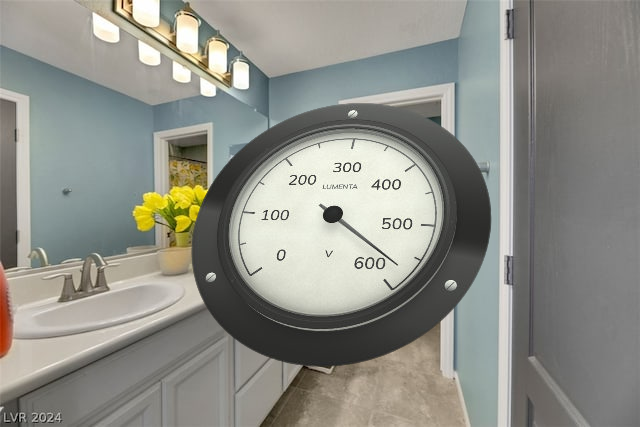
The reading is value=575 unit=V
